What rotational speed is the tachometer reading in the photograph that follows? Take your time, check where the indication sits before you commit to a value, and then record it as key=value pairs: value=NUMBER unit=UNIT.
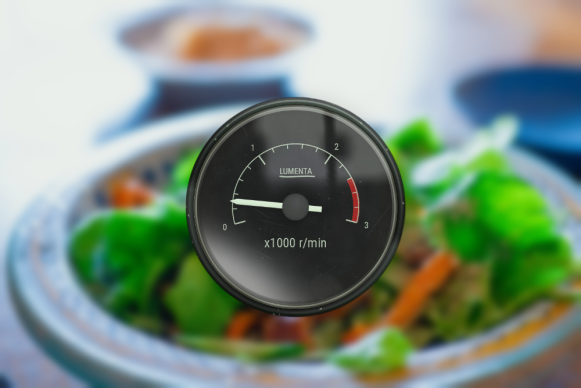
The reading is value=300 unit=rpm
